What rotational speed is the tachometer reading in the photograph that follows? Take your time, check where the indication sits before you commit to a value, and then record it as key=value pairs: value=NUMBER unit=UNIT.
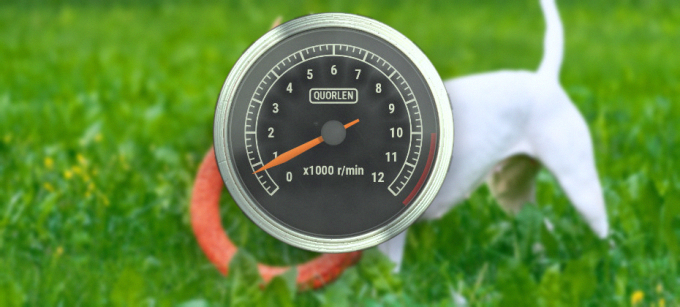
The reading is value=800 unit=rpm
